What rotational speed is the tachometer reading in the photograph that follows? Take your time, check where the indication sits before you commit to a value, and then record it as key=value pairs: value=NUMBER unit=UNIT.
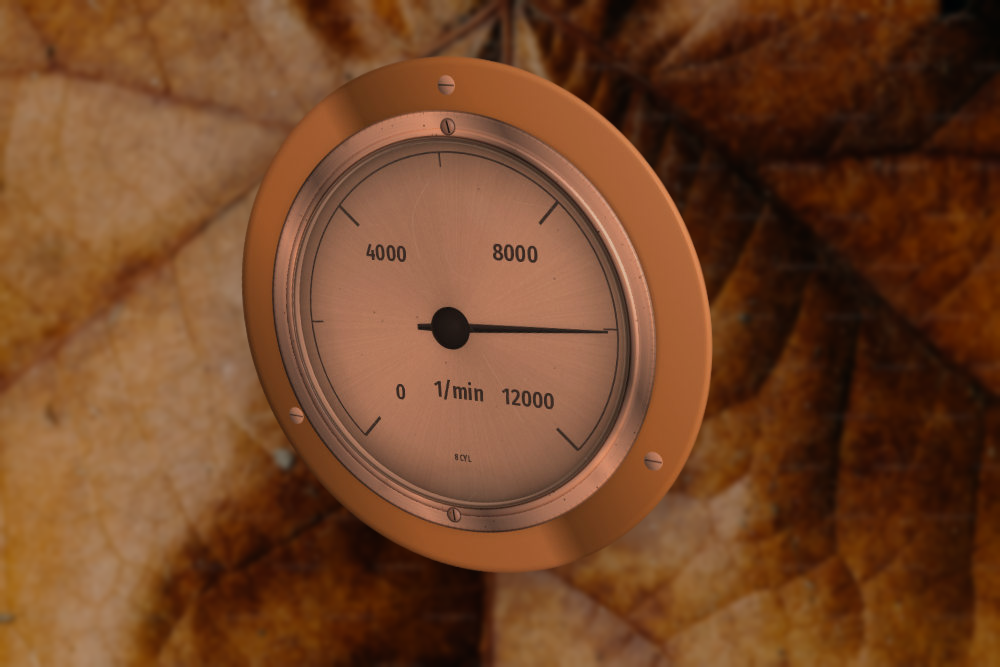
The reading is value=10000 unit=rpm
